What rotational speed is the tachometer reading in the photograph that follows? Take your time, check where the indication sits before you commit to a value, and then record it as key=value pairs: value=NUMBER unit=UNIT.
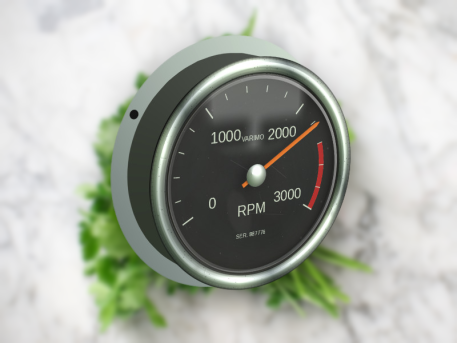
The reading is value=2200 unit=rpm
